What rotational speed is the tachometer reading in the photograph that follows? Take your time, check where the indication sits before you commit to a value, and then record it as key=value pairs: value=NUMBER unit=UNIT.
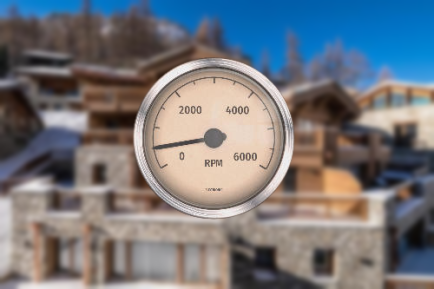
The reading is value=500 unit=rpm
